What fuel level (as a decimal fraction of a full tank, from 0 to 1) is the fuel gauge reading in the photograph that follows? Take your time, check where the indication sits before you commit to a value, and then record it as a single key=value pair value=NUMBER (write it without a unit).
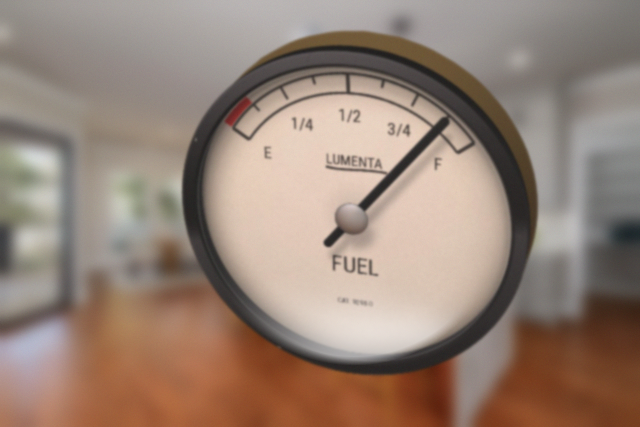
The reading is value=0.875
